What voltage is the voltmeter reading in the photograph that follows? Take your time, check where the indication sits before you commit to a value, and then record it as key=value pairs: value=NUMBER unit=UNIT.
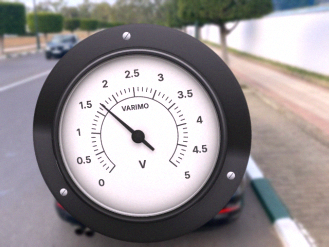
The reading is value=1.7 unit=V
